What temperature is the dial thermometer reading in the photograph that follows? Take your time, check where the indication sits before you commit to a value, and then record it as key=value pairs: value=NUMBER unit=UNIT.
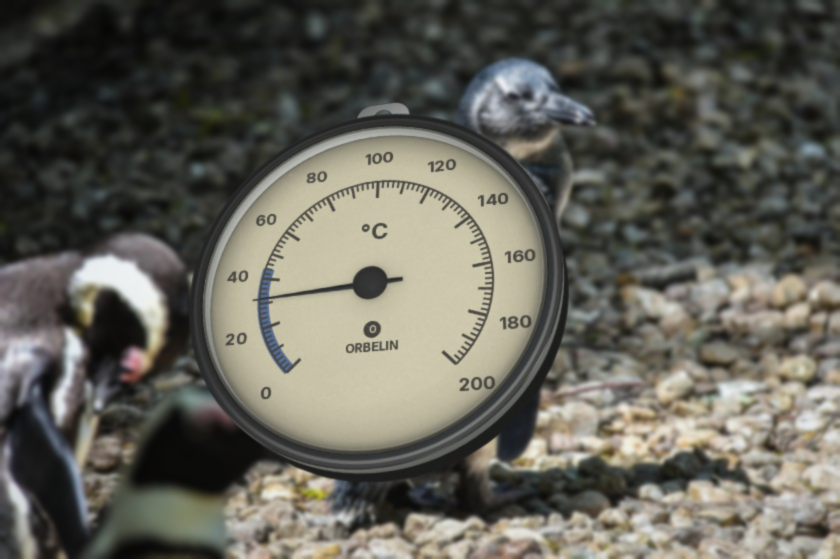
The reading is value=30 unit=°C
